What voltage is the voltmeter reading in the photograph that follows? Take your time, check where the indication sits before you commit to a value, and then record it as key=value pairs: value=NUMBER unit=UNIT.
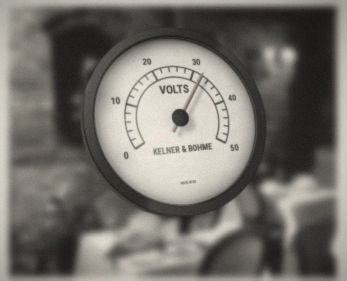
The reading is value=32 unit=V
